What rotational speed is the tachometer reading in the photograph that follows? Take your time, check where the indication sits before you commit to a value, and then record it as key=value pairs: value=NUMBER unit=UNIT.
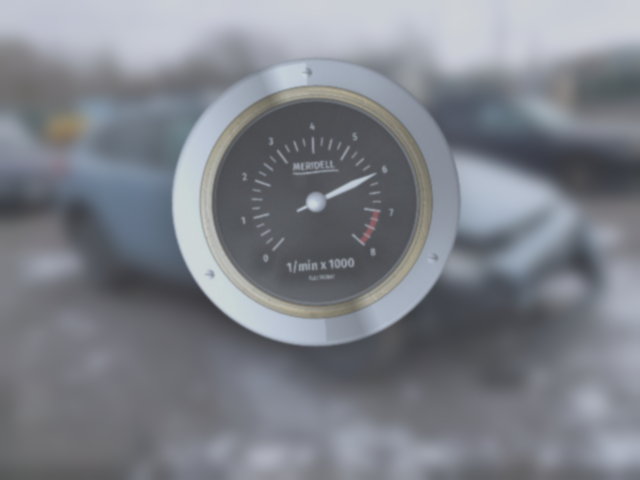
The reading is value=6000 unit=rpm
